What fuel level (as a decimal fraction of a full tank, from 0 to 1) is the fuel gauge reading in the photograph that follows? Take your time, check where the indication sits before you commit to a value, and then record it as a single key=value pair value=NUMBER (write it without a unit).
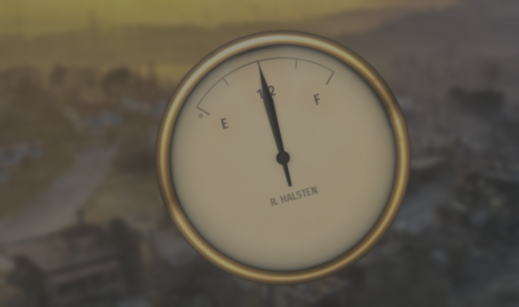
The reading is value=0.5
